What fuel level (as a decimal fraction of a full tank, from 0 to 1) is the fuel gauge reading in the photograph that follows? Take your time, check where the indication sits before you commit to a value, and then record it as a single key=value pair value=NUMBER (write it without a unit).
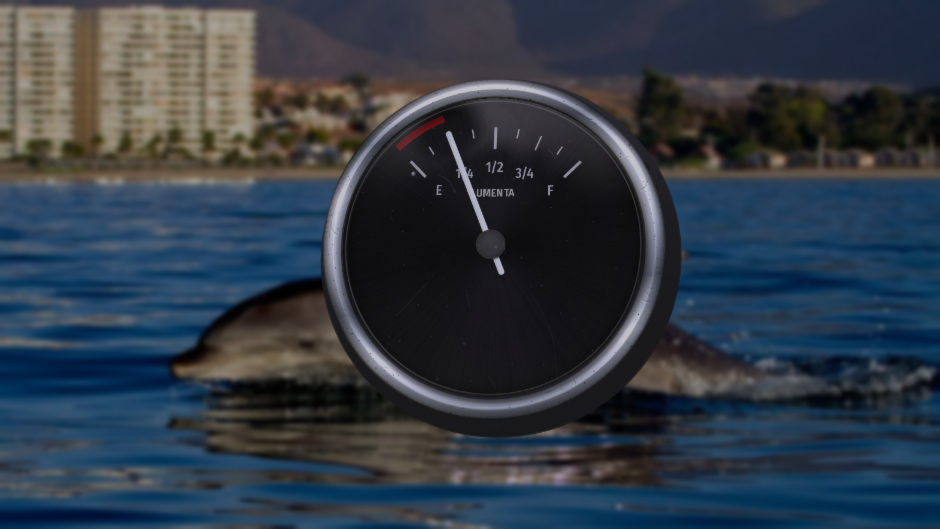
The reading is value=0.25
